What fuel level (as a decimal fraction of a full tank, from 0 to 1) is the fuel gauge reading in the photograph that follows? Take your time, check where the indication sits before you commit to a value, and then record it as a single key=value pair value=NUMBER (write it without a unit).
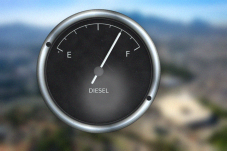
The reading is value=0.75
